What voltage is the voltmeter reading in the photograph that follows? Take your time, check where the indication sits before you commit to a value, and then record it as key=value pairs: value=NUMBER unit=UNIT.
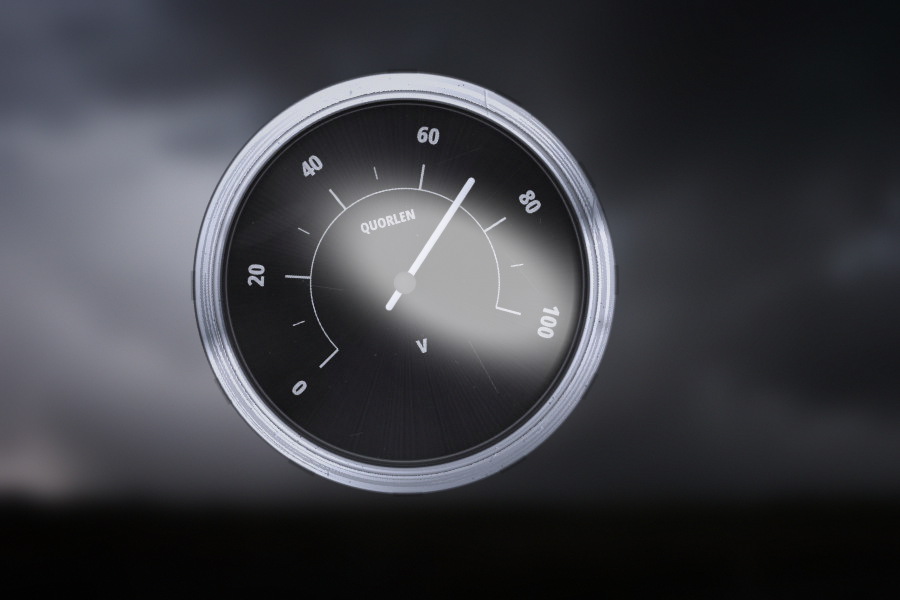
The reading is value=70 unit=V
